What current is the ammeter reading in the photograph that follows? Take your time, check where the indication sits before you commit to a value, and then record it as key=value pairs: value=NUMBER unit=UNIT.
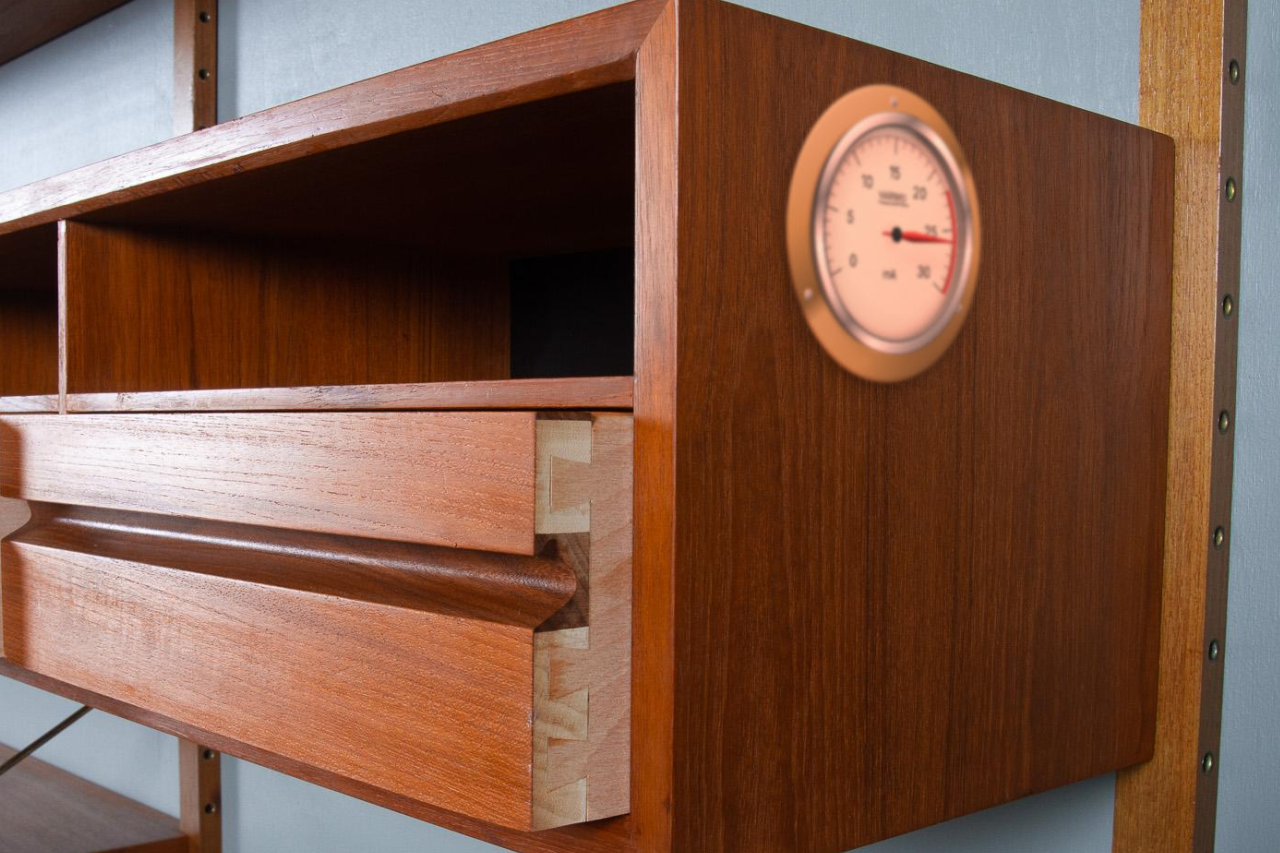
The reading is value=26 unit=mA
